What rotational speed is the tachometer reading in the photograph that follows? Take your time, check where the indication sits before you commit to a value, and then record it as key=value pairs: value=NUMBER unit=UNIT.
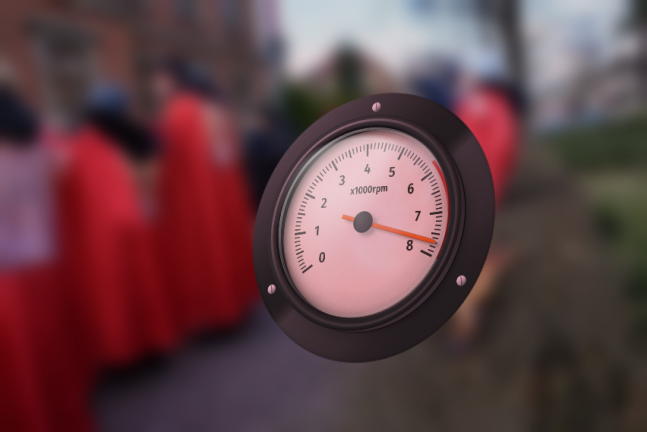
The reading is value=7700 unit=rpm
